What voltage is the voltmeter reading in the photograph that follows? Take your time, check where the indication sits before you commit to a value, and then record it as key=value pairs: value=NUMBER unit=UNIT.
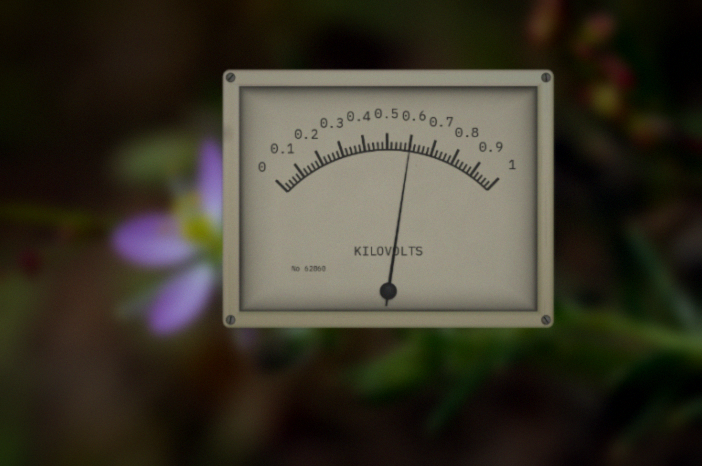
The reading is value=0.6 unit=kV
